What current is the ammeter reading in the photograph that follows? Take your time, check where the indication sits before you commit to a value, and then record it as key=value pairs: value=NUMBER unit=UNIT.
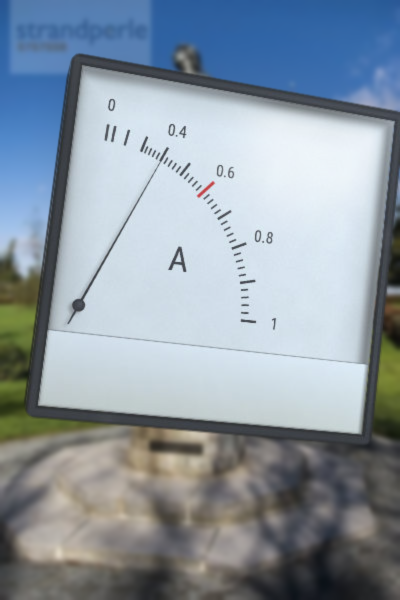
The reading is value=0.4 unit=A
